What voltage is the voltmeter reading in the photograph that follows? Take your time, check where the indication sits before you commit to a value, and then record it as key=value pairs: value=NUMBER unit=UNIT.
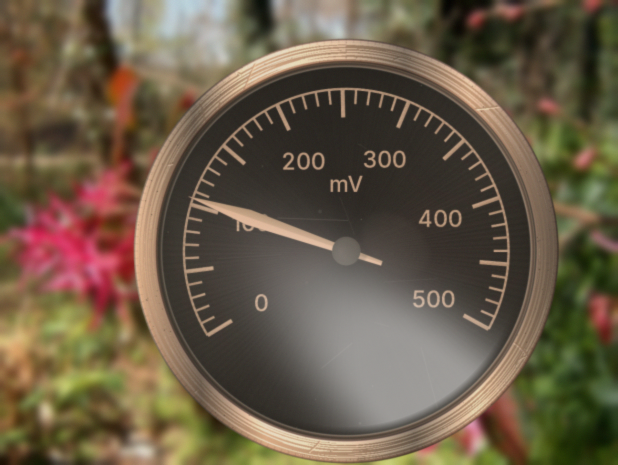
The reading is value=105 unit=mV
